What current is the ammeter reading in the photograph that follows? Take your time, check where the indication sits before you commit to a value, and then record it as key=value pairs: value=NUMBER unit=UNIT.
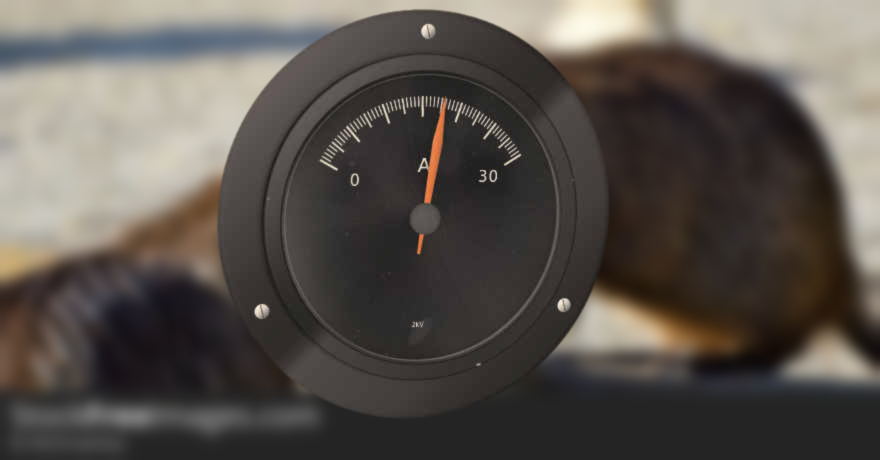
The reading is value=17.5 unit=A
